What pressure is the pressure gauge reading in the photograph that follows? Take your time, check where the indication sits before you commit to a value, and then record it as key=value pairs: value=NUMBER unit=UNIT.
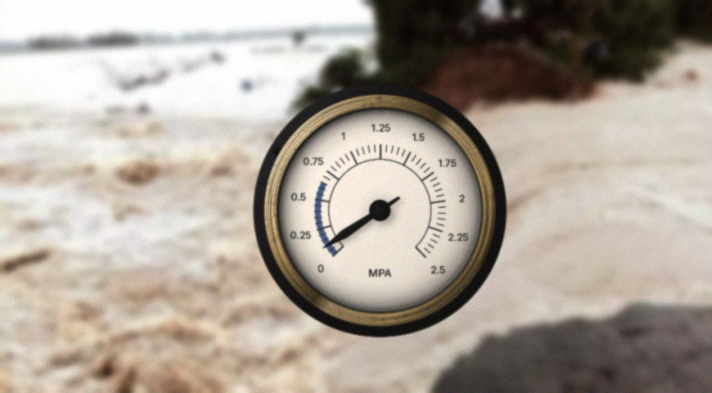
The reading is value=0.1 unit=MPa
